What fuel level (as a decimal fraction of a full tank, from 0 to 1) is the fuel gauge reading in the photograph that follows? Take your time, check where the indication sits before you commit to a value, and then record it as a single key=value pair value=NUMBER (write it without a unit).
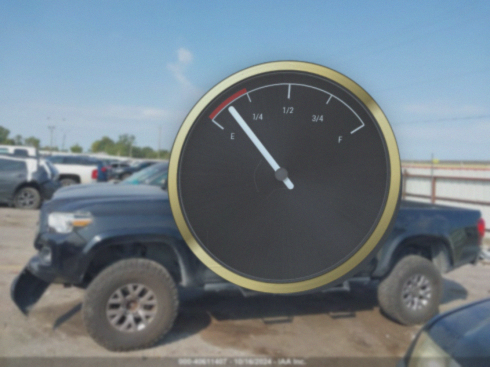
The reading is value=0.125
